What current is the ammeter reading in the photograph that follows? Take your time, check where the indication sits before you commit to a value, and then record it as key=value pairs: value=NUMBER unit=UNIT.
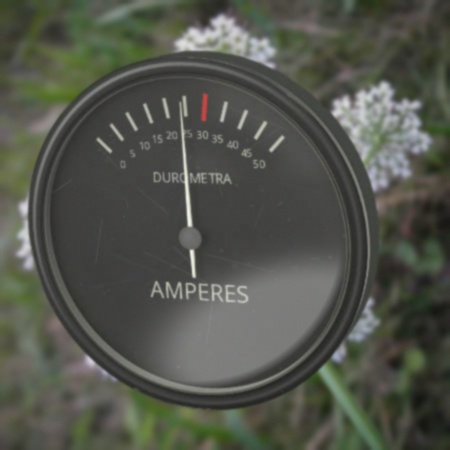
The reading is value=25 unit=A
